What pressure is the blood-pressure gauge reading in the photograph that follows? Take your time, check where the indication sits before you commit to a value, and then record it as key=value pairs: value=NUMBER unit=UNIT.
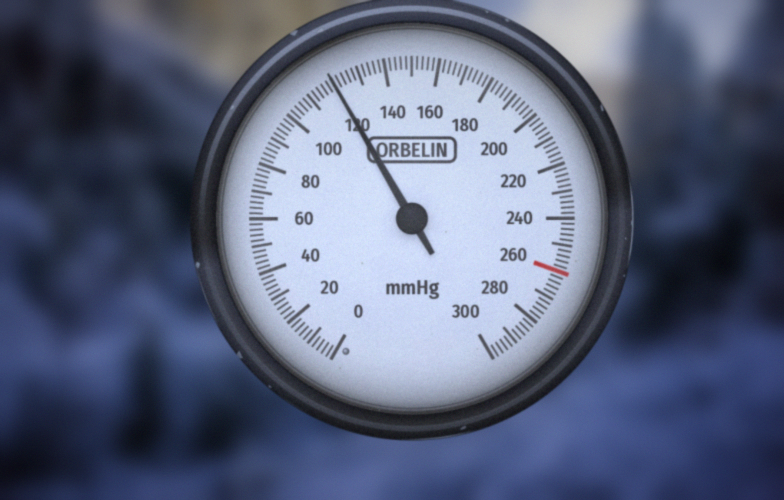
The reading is value=120 unit=mmHg
